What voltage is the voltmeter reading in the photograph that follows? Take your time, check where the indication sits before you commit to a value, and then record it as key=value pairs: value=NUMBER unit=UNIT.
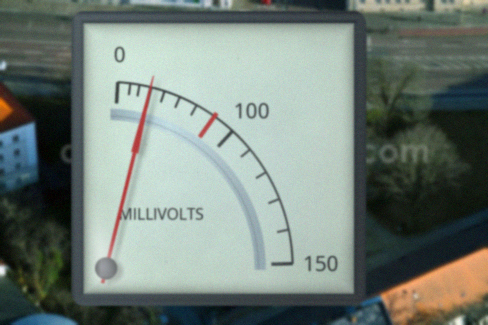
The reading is value=50 unit=mV
